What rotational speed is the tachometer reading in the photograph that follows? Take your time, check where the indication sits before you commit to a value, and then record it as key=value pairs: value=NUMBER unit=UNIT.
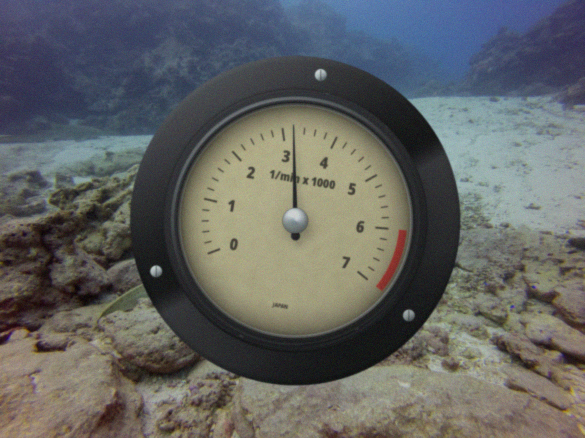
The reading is value=3200 unit=rpm
